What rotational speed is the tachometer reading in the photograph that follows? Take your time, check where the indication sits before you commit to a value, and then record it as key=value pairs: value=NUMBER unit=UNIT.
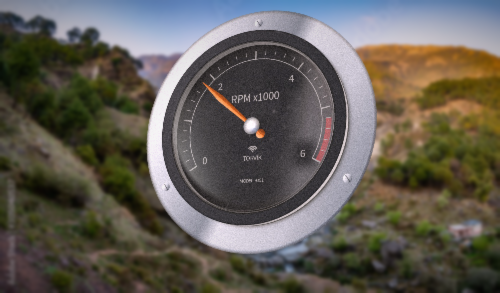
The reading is value=1800 unit=rpm
